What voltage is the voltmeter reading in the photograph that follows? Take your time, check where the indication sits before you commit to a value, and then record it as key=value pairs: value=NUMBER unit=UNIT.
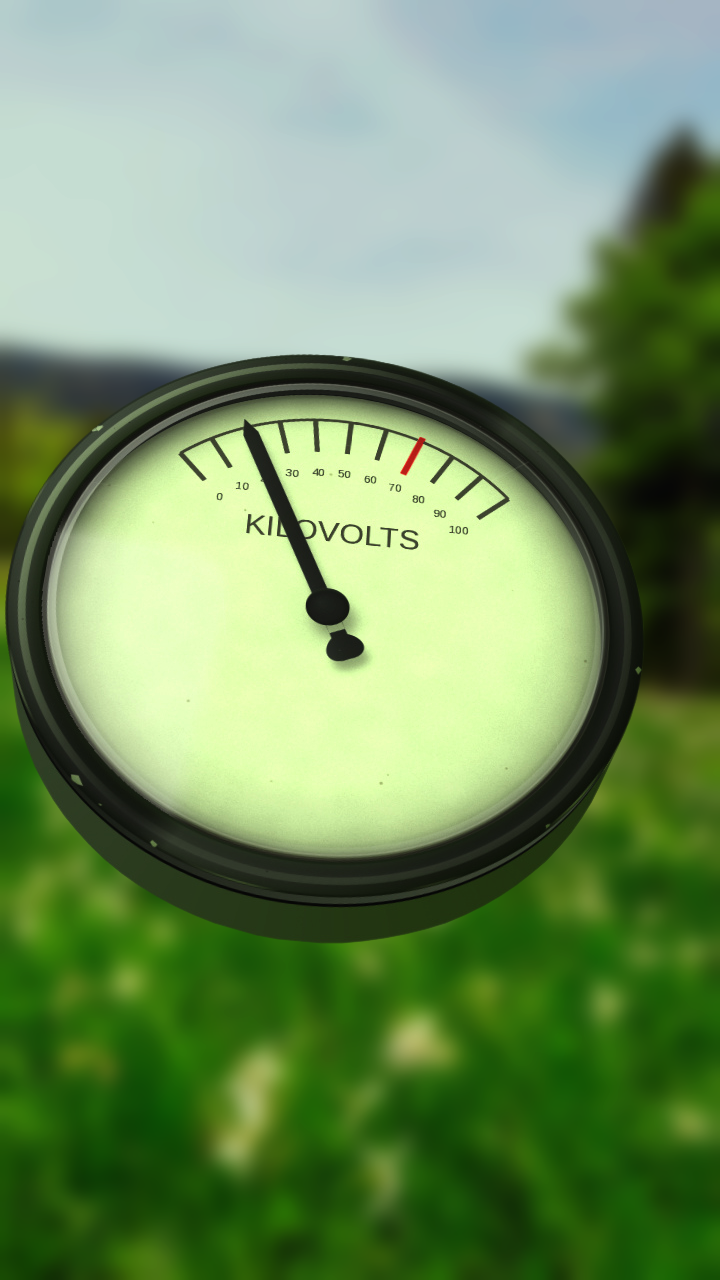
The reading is value=20 unit=kV
